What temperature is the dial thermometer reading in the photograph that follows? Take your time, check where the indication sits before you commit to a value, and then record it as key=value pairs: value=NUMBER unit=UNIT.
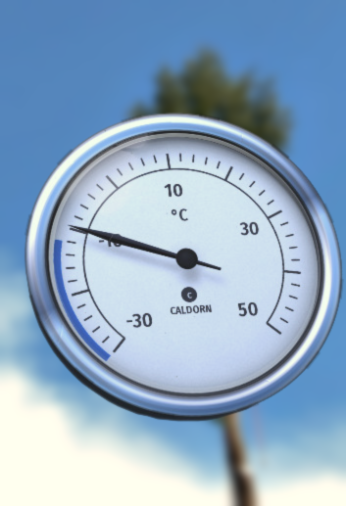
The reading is value=-10 unit=°C
